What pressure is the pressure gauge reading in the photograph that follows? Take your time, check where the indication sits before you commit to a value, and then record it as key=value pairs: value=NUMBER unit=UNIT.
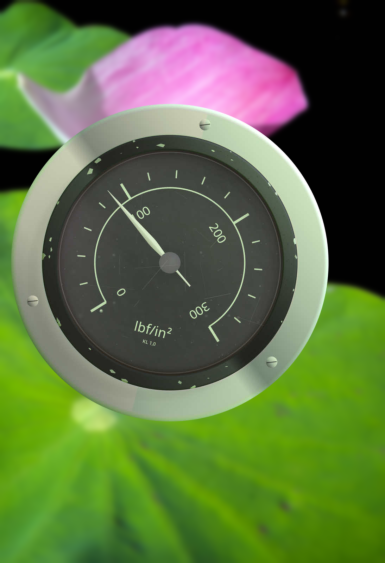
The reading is value=90 unit=psi
